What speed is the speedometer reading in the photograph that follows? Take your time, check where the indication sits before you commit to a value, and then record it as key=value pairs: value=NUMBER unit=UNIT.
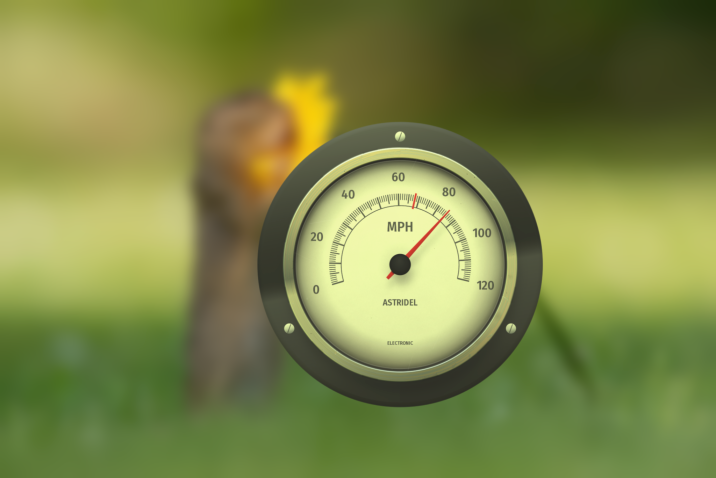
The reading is value=85 unit=mph
